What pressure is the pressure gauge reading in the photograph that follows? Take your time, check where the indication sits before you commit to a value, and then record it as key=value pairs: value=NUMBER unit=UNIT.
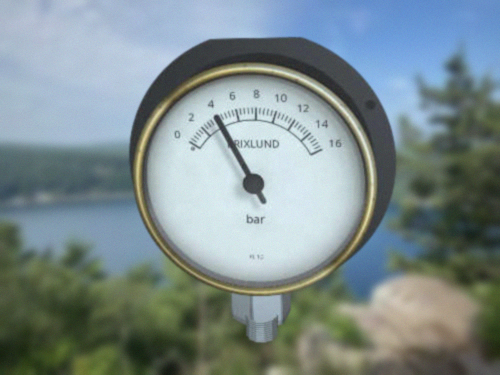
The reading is value=4 unit=bar
